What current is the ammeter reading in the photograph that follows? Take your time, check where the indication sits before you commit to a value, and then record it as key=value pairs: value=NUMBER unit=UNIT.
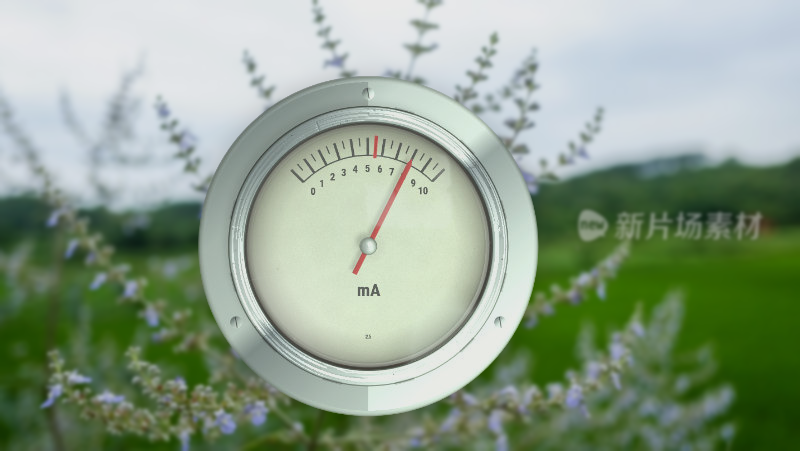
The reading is value=8 unit=mA
